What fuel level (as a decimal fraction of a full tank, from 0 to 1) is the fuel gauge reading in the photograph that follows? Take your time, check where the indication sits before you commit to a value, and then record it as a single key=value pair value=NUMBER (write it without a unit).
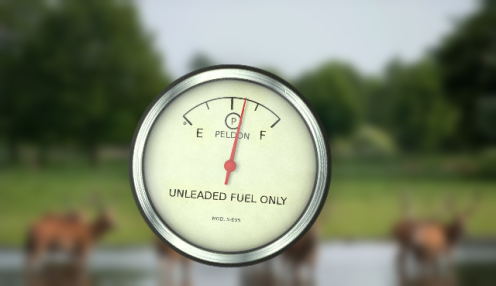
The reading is value=0.625
